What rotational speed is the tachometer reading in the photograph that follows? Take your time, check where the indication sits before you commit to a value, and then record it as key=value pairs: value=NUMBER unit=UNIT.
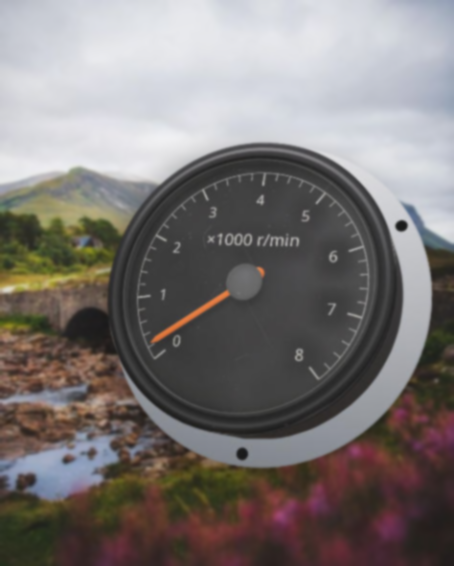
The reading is value=200 unit=rpm
